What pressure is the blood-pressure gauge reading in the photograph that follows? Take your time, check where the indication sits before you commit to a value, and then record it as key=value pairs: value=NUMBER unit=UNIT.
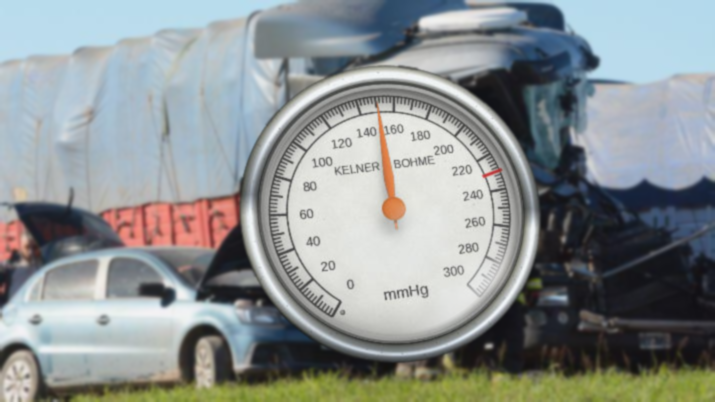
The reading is value=150 unit=mmHg
